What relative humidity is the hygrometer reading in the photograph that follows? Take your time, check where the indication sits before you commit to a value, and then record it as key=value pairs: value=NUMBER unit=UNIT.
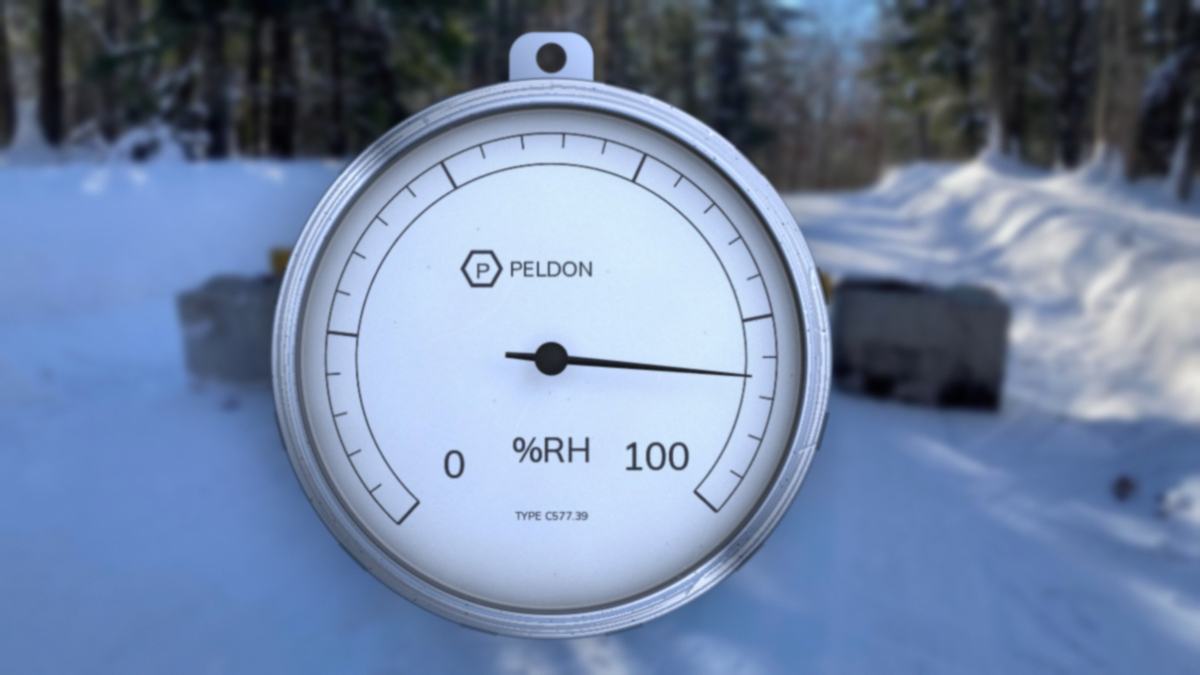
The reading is value=86 unit=%
